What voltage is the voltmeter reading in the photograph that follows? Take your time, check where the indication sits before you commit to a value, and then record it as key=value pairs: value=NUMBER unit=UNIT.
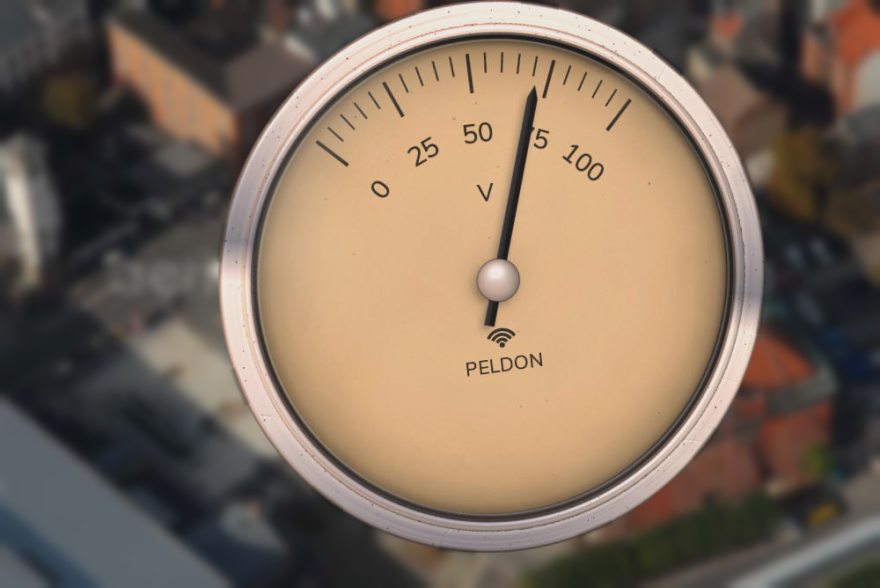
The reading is value=70 unit=V
